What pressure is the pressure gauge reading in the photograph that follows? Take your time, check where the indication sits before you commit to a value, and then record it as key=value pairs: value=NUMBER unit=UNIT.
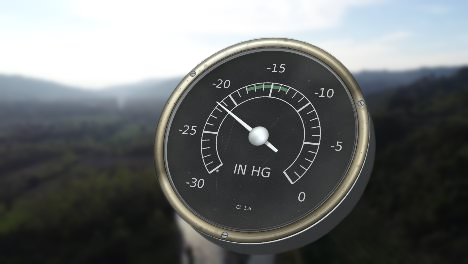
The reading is value=-21.5 unit=inHg
